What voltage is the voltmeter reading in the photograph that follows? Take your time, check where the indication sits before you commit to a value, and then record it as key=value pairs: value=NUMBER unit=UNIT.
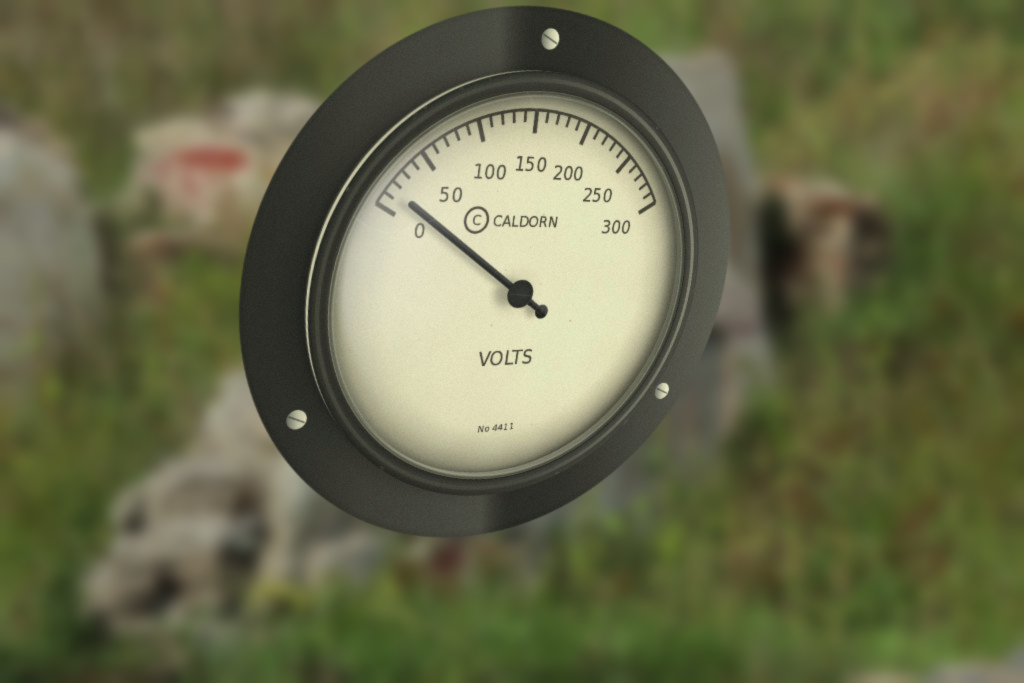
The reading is value=15 unit=V
